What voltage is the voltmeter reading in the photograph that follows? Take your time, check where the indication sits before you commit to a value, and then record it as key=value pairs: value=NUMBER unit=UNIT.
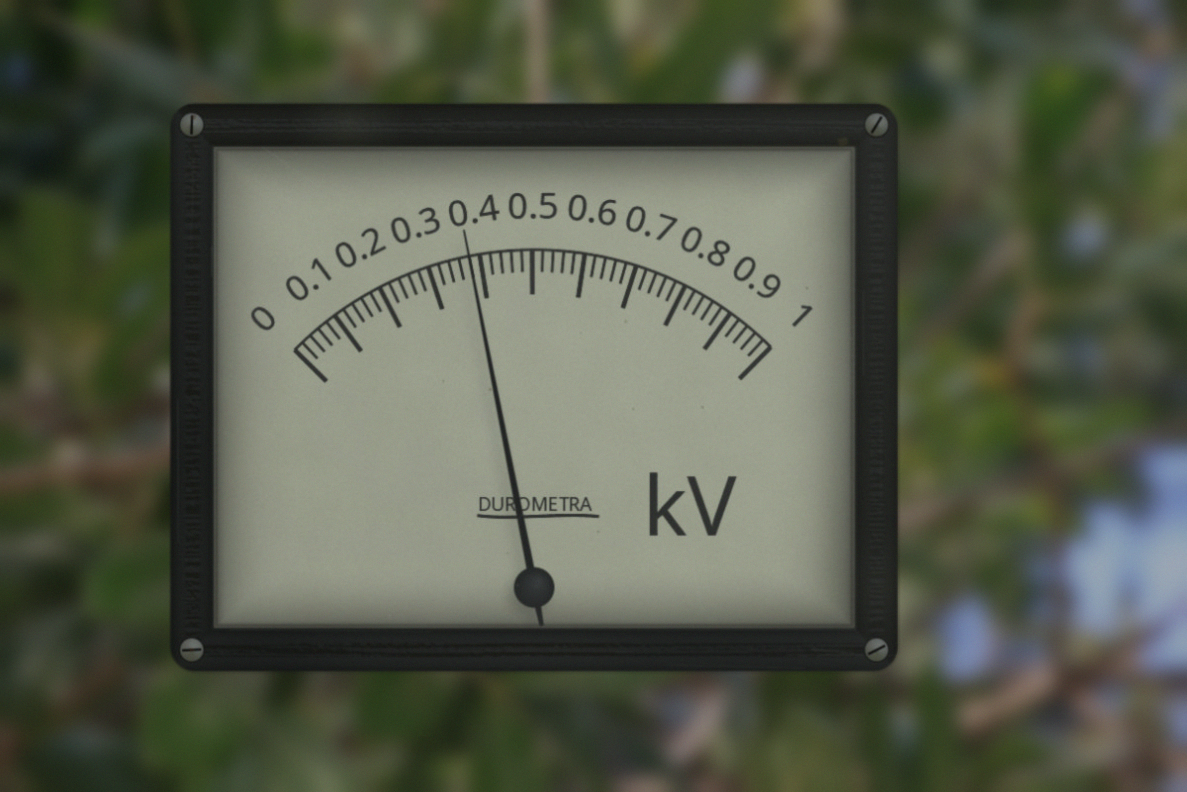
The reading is value=0.38 unit=kV
